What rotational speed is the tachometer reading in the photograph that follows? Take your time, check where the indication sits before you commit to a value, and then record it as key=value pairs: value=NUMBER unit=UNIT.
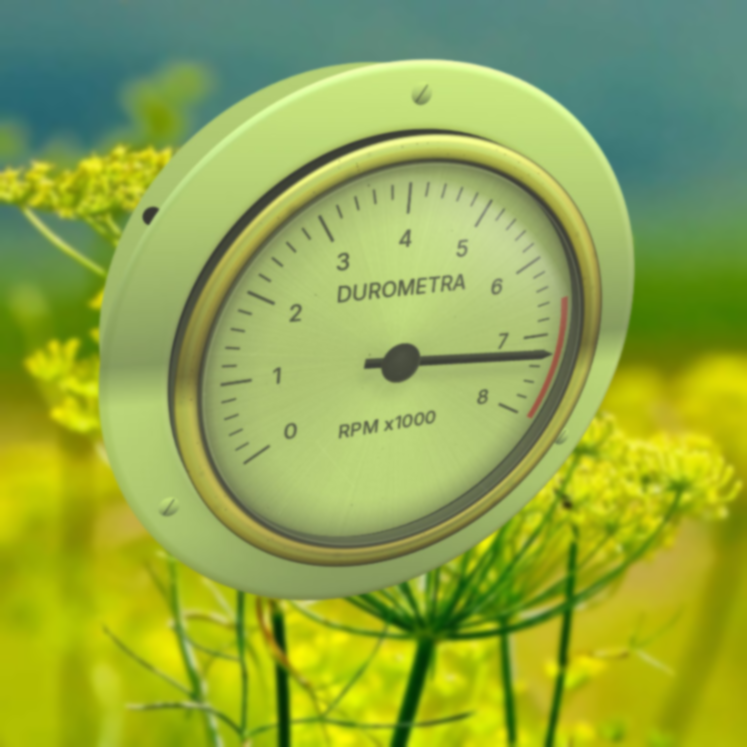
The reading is value=7200 unit=rpm
